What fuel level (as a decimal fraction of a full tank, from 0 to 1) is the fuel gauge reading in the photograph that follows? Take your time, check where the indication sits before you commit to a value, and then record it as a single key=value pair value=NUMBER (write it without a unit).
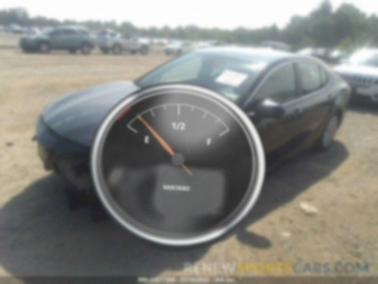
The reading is value=0.125
